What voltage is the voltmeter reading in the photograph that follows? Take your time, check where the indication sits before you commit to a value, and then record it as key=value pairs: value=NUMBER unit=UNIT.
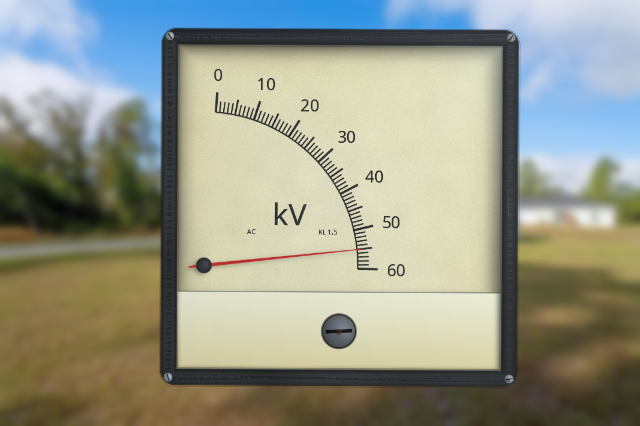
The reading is value=55 unit=kV
